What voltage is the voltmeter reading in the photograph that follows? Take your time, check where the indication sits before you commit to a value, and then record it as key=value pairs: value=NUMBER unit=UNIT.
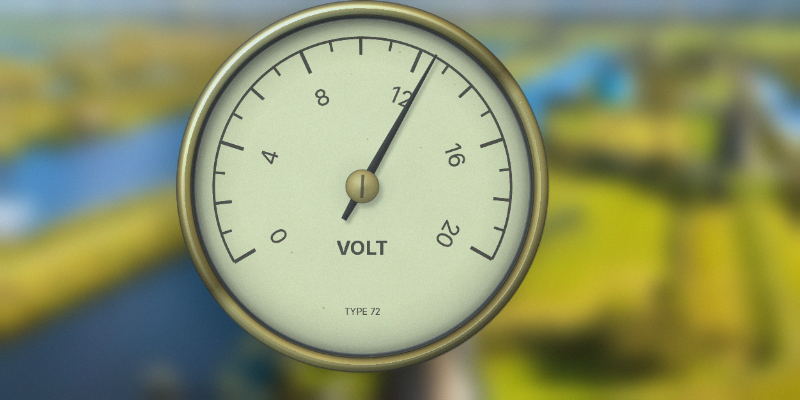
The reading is value=12.5 unit=V
